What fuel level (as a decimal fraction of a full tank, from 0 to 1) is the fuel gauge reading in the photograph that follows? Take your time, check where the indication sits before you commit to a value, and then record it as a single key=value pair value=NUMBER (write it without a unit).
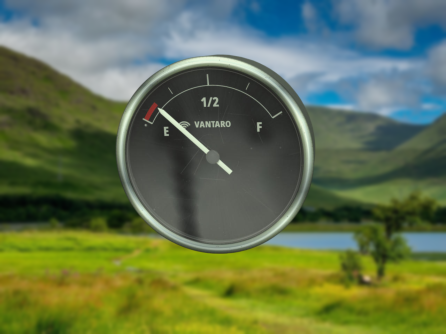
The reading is value=0.125
